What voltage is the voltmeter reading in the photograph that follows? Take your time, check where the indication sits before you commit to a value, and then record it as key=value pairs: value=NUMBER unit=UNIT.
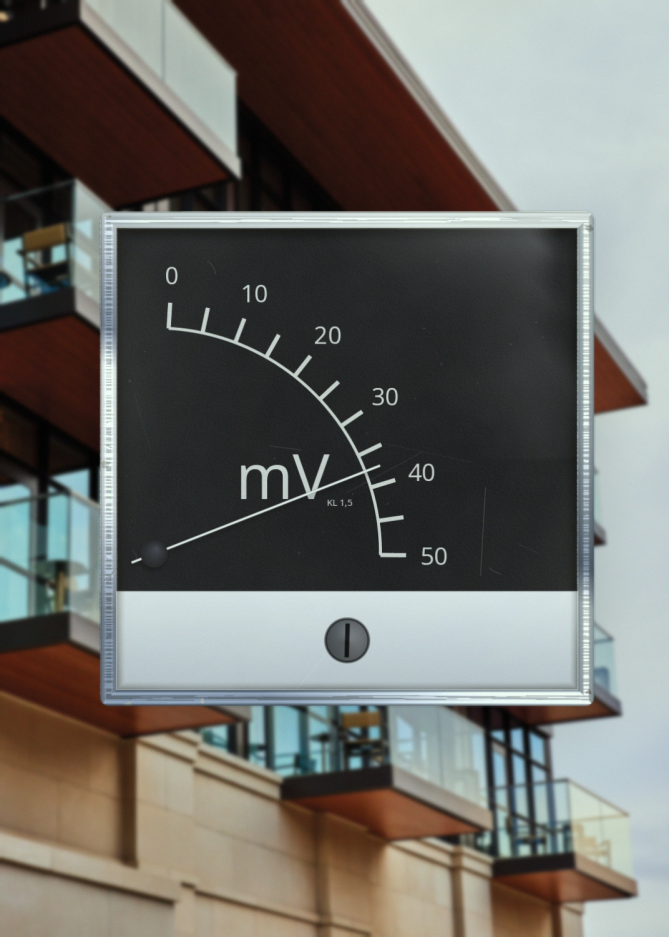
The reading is value=37.5 unit=mV
